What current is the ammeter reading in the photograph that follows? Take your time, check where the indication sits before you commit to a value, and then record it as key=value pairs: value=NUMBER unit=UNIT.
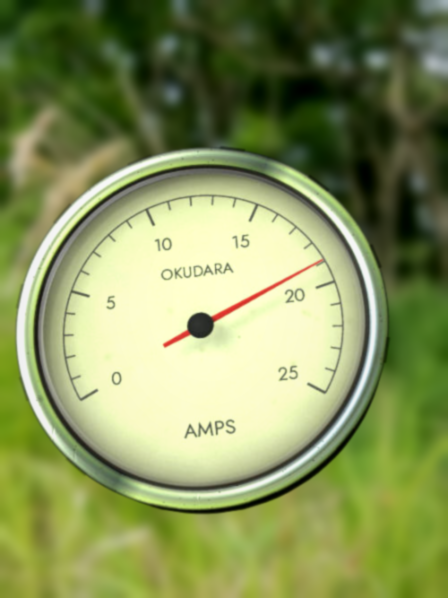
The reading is value=19 unit=A
